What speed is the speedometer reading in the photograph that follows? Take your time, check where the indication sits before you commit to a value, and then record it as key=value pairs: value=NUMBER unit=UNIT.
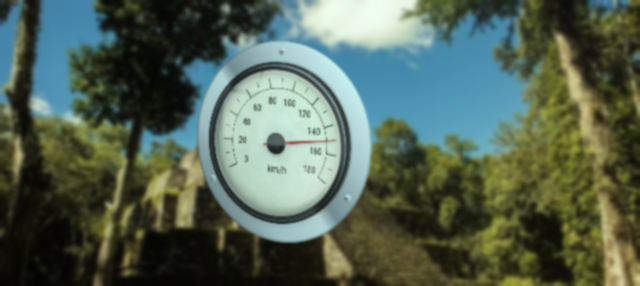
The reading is value=150 unit=km/h
